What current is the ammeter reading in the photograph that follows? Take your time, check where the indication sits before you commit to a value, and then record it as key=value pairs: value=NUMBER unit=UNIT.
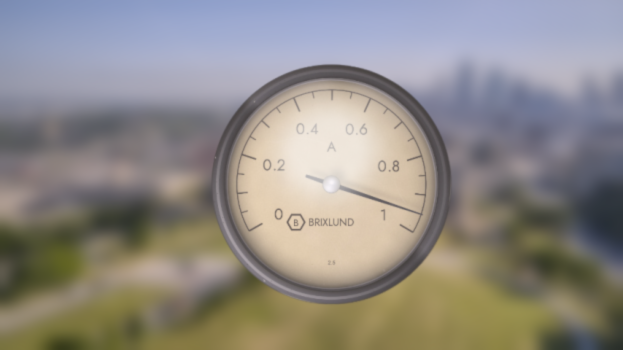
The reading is value=0.95 unit=A
